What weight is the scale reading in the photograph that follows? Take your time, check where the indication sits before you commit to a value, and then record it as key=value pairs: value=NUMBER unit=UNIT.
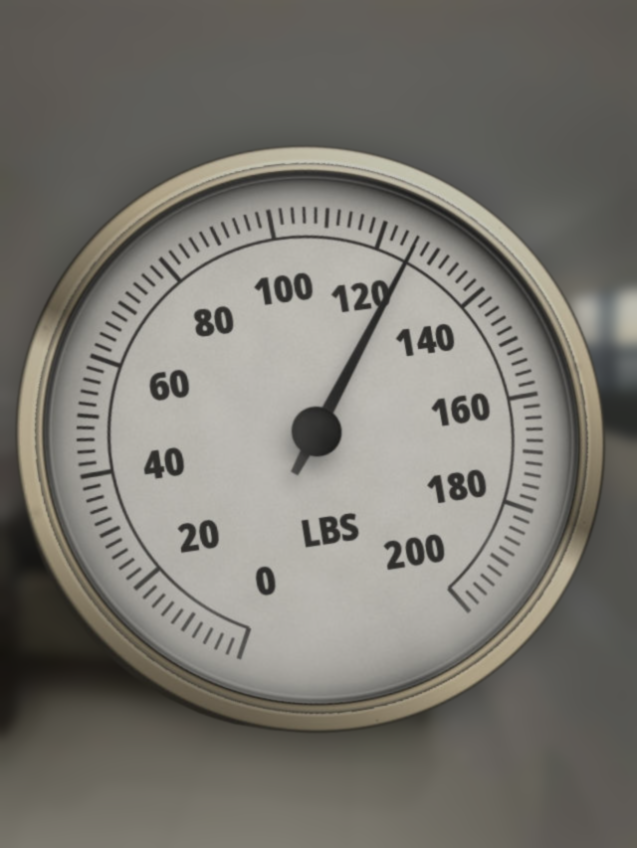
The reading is value=126 unit=lb
